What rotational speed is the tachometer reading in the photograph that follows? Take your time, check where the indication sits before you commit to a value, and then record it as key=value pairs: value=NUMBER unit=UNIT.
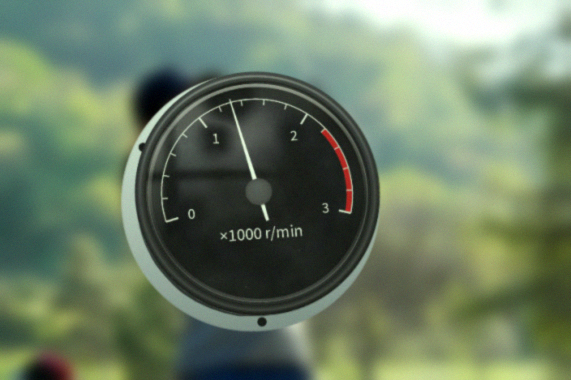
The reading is value=1300 unit=rpm
